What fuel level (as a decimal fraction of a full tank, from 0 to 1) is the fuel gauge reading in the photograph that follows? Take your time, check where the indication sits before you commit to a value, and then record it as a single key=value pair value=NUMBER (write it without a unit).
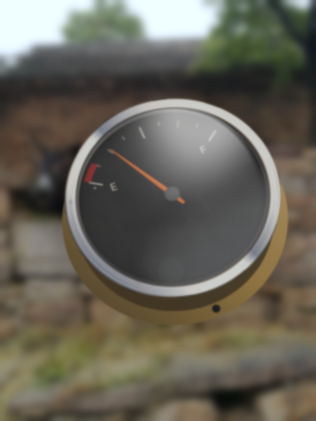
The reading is value=0.25
